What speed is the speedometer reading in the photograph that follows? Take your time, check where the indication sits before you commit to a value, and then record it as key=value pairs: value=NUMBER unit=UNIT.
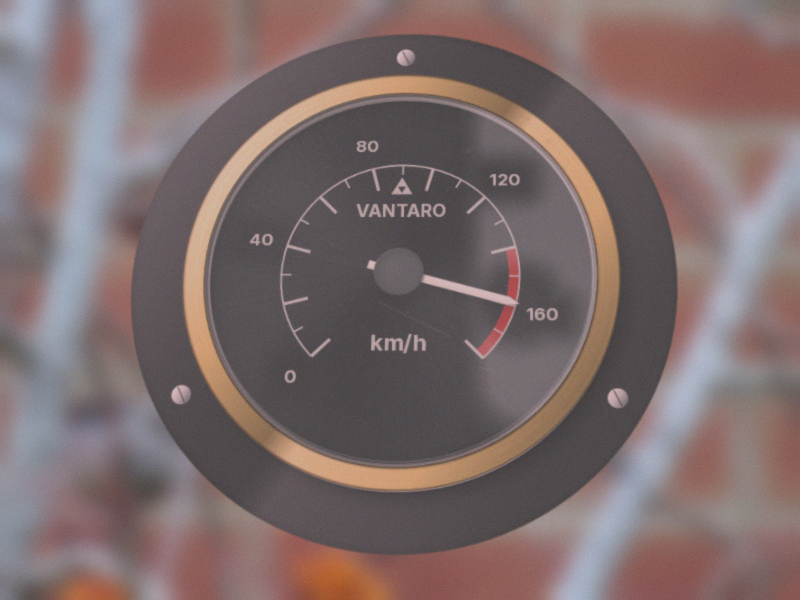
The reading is value=160 unit=km/h
